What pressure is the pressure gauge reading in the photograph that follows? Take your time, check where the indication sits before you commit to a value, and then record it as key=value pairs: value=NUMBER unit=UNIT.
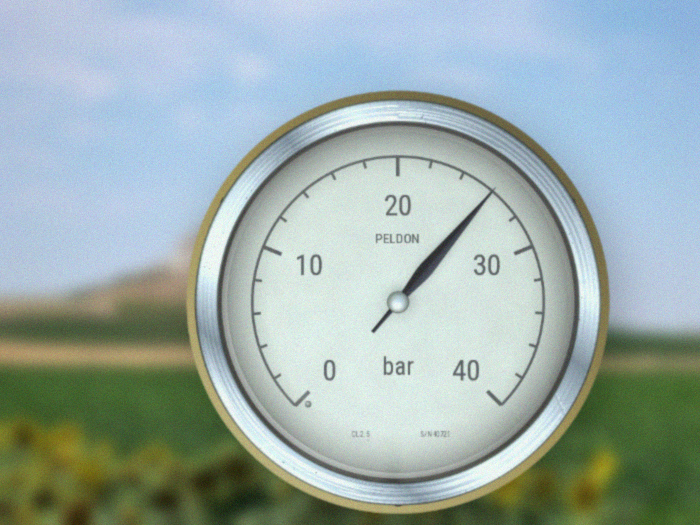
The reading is value=26 unit=bar
